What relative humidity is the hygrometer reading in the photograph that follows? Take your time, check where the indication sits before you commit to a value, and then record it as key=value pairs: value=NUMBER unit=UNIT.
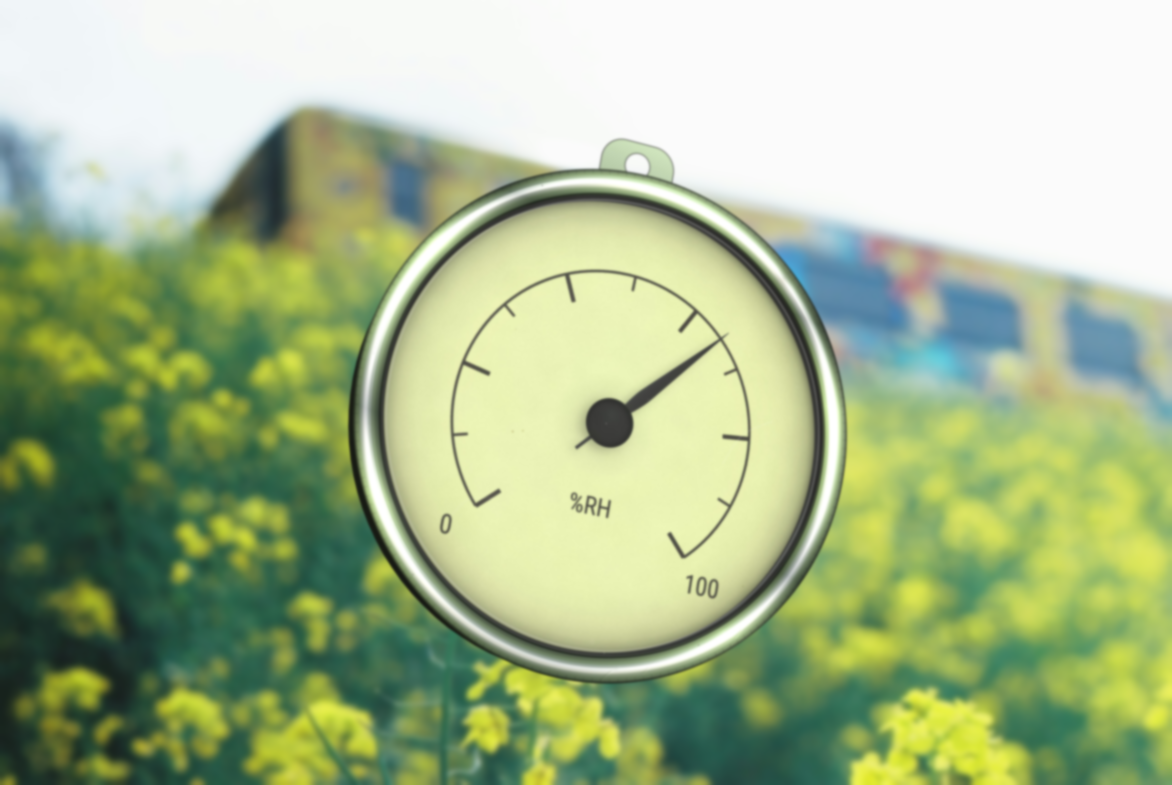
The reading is value=65 unit=%
